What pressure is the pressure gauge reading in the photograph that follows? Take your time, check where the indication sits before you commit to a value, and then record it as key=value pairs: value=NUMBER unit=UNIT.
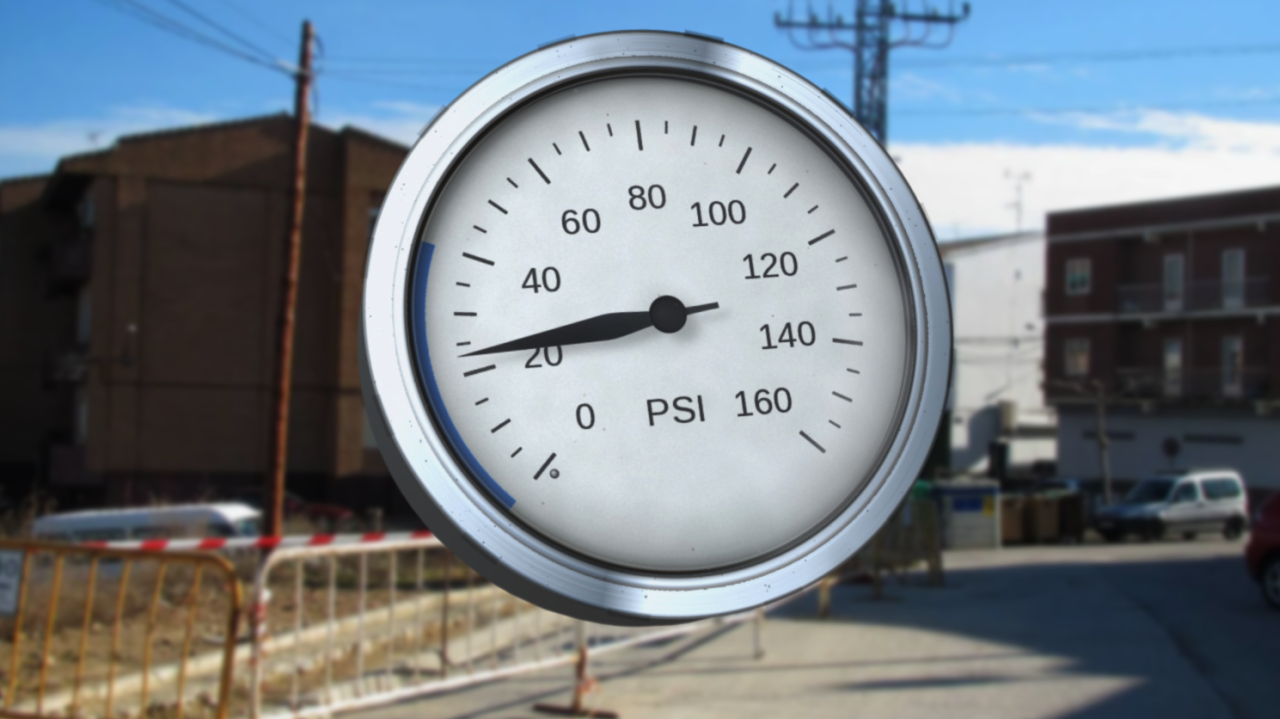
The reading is value=22.5 unit=psi
